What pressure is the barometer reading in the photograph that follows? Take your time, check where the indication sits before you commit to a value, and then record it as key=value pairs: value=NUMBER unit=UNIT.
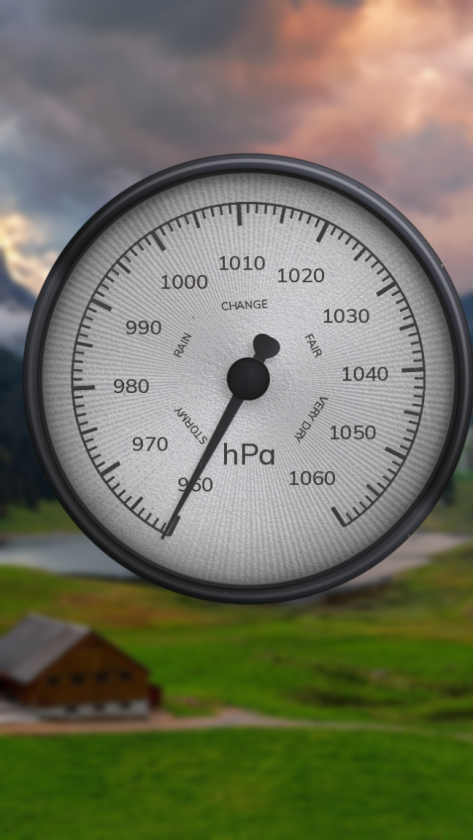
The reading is value=960.5 unit=hPa
